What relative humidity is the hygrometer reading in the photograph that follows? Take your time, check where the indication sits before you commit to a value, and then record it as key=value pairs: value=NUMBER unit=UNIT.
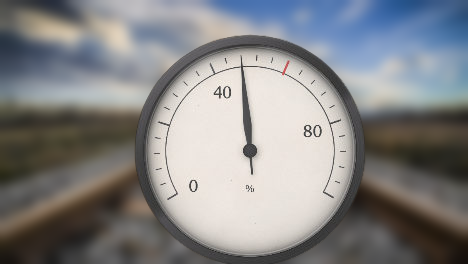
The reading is value=48 unit=%
